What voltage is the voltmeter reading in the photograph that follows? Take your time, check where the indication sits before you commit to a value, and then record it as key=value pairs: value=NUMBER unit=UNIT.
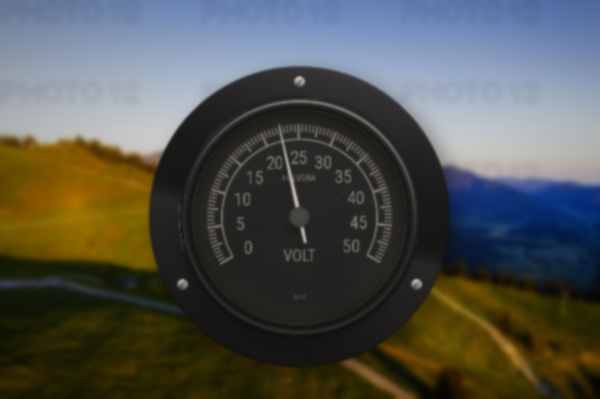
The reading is value=22.5 unit=V
